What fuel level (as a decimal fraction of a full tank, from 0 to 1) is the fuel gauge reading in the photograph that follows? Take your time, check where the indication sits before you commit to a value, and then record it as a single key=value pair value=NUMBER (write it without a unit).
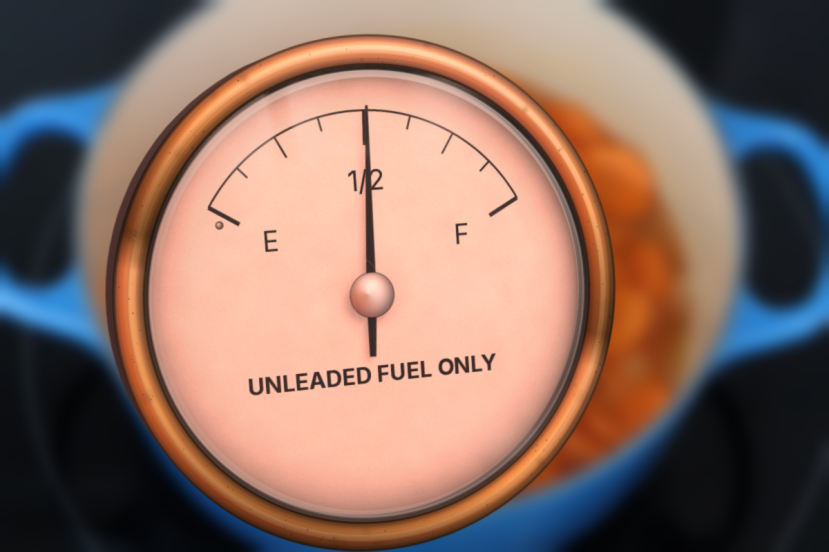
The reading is value=0.5
